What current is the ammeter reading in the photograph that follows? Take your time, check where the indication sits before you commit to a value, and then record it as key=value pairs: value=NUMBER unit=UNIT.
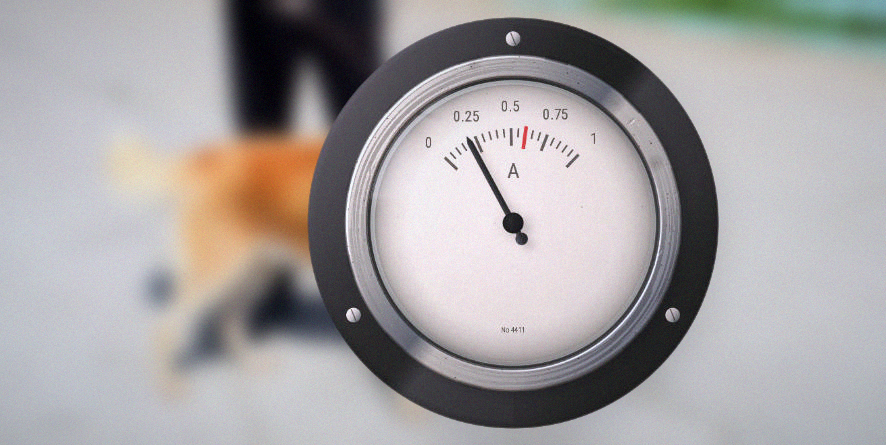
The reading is value=0.2 unit=A
